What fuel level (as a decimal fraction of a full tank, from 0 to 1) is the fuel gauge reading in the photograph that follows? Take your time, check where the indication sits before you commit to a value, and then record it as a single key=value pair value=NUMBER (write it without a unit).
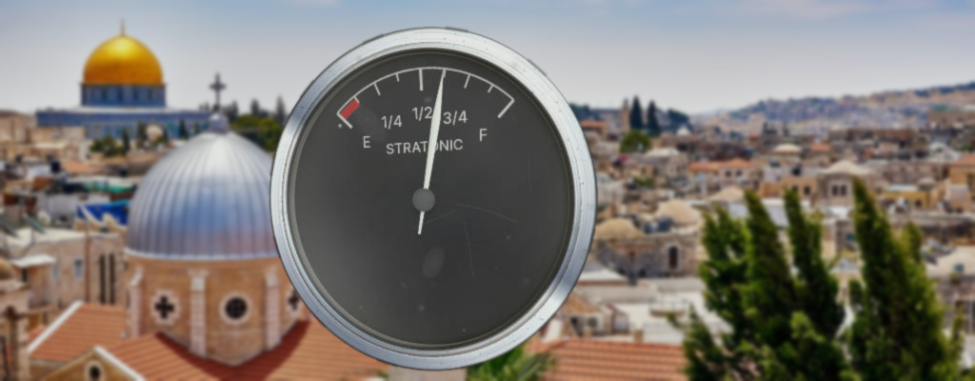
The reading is value=0.625
